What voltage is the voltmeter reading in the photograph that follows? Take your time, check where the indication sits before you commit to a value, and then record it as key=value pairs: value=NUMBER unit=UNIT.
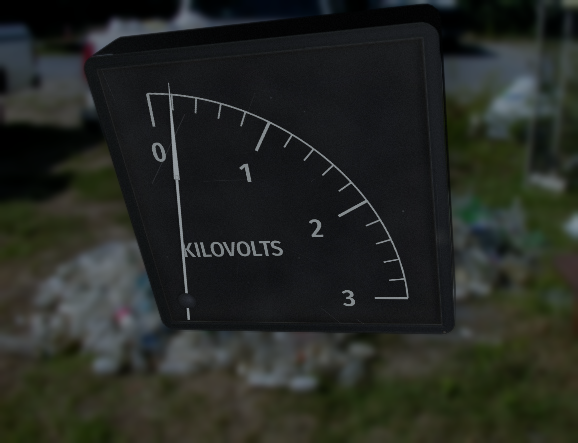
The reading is value=0.2 unit=kV
